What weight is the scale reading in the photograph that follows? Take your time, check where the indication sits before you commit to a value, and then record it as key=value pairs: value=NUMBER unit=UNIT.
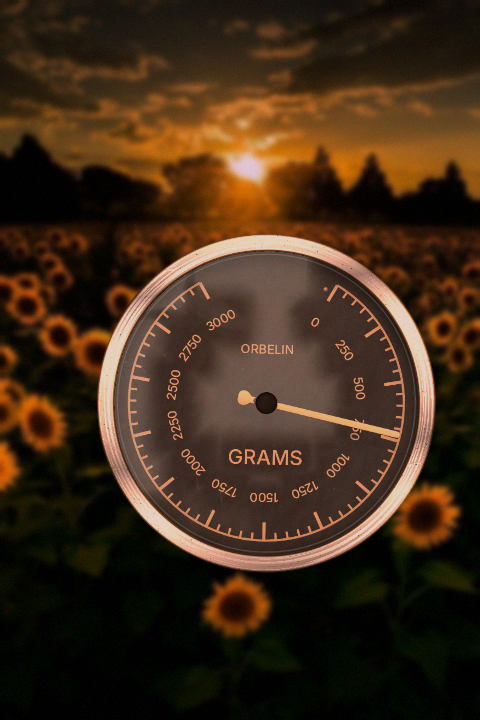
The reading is value=725 unit=g
